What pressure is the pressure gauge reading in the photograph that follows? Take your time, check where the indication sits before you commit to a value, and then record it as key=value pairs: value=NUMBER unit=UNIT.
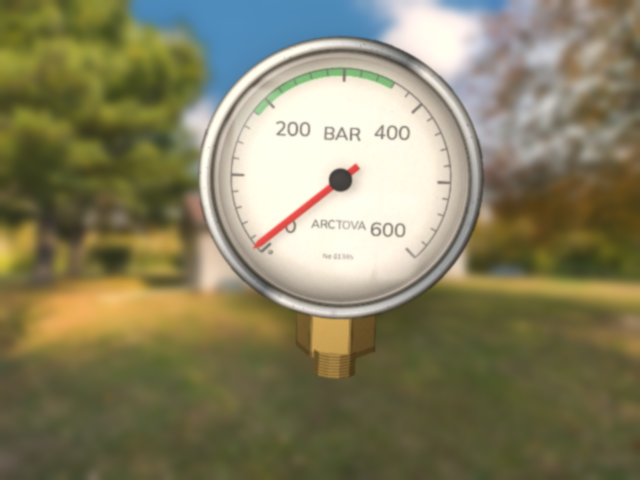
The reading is value=10 unit=bar
